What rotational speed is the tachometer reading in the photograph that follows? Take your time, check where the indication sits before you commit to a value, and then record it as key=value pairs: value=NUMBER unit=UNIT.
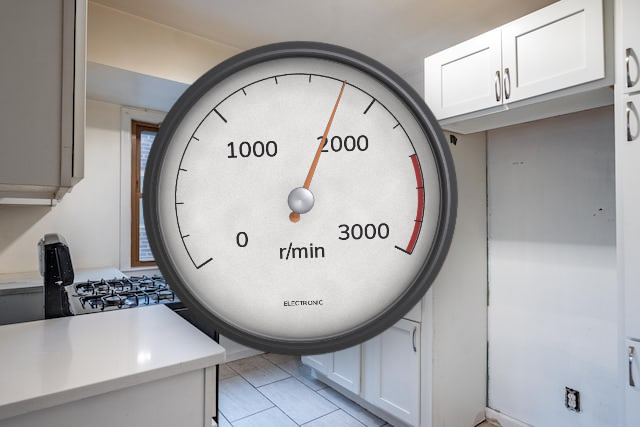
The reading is value=1800 unit=rpm
